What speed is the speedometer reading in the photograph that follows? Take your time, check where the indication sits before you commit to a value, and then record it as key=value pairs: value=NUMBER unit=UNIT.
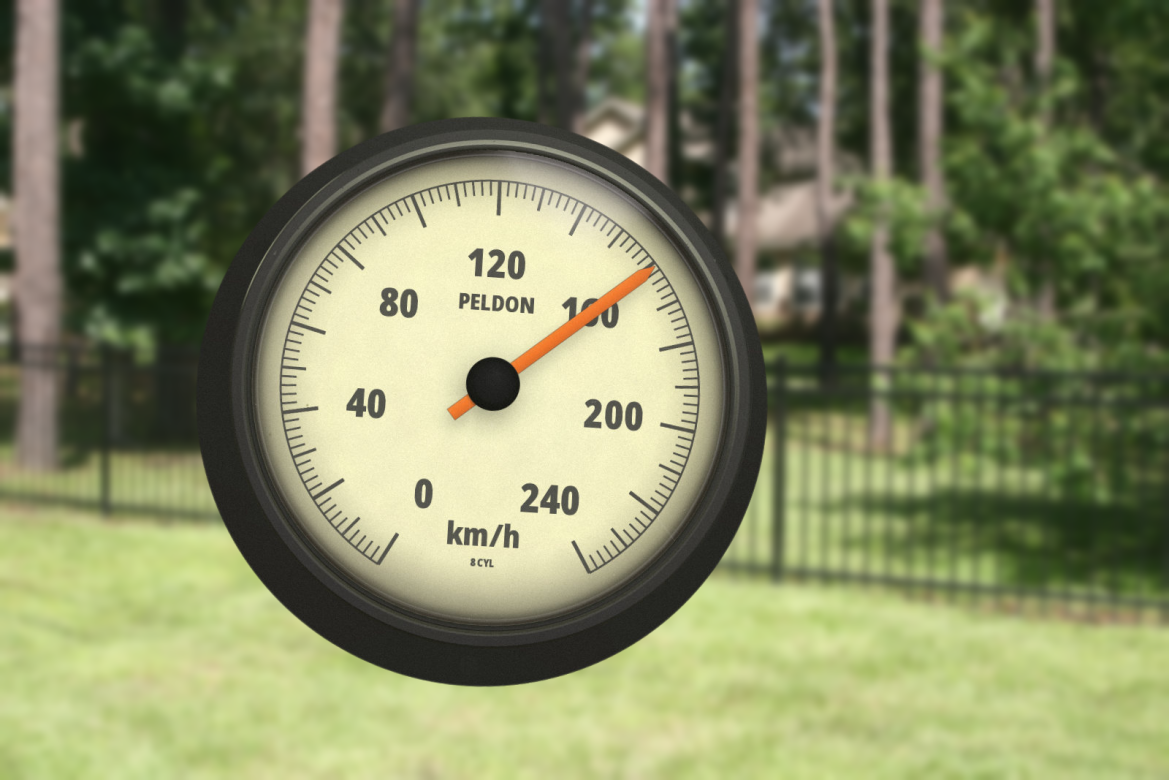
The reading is value=161 unit=km/h
